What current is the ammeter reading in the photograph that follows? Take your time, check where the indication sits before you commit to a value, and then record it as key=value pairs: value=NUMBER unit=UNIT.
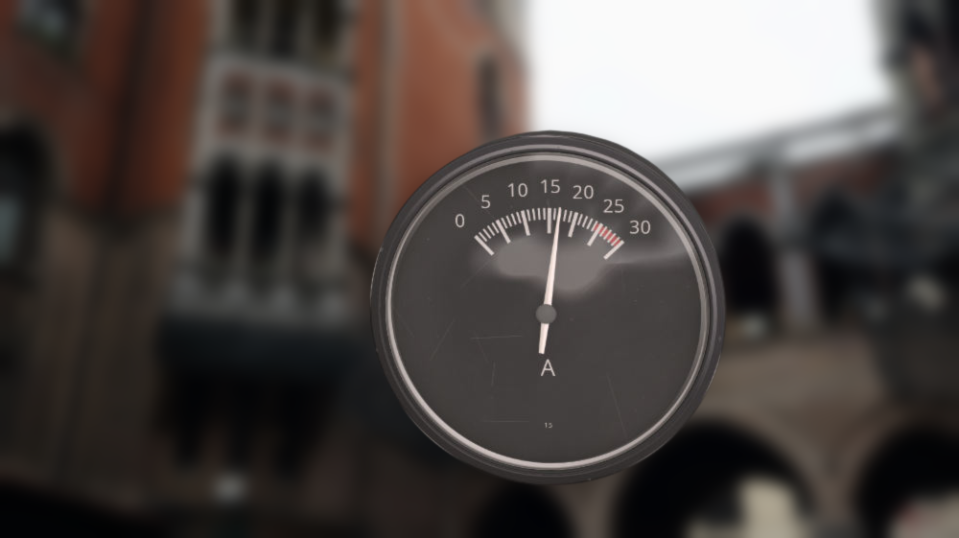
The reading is value=17 unit=A
